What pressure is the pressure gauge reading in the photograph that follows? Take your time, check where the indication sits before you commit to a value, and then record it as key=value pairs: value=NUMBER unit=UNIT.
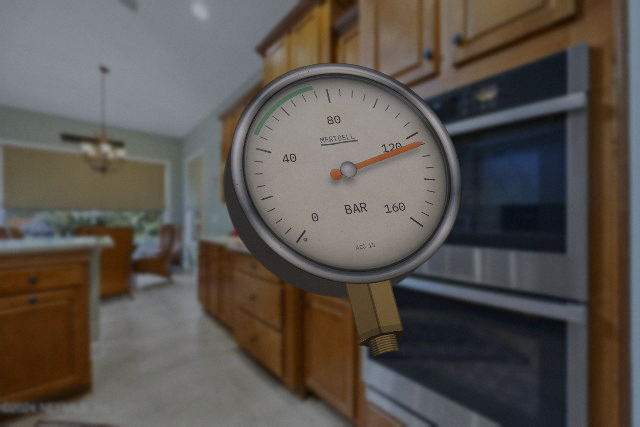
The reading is value=125 unit=bar
